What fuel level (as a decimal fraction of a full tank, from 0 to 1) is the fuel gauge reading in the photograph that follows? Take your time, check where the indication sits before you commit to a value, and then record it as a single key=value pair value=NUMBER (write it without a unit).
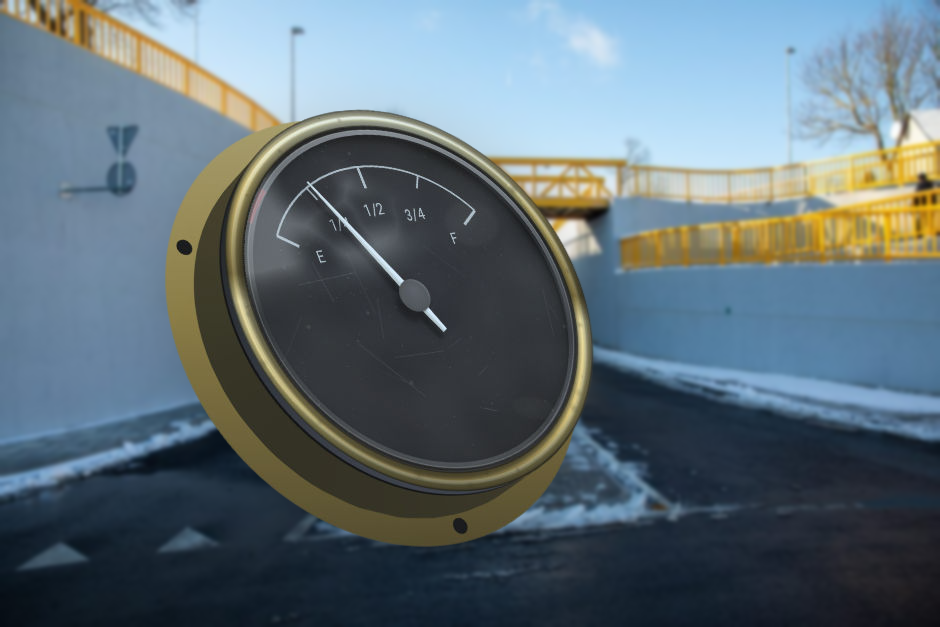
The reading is value=0.25
